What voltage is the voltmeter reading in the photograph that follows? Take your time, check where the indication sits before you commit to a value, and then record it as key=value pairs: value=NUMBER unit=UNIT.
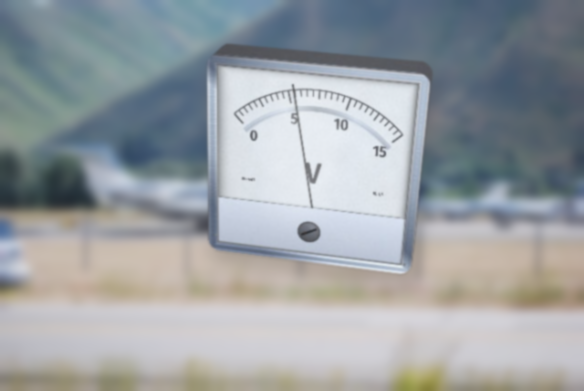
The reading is value=5.5 unit=V
